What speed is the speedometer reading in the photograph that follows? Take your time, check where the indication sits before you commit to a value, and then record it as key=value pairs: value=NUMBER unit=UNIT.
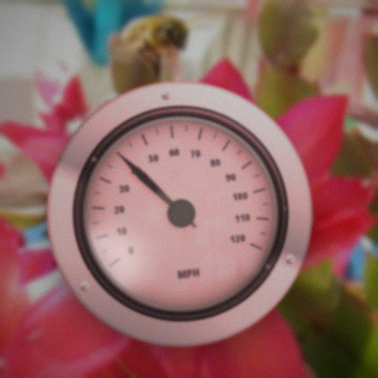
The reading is value=40 unit=mph
